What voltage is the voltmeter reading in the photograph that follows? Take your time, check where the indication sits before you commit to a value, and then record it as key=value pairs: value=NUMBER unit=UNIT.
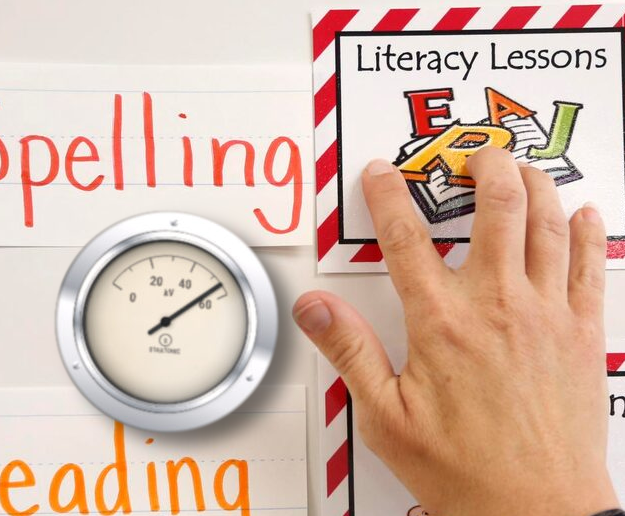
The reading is value=55 unit=kV
